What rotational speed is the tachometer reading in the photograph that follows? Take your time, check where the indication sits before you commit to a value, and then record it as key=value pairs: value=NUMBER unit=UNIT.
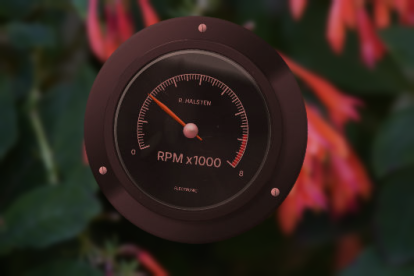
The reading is value=2000 unit=rpm
